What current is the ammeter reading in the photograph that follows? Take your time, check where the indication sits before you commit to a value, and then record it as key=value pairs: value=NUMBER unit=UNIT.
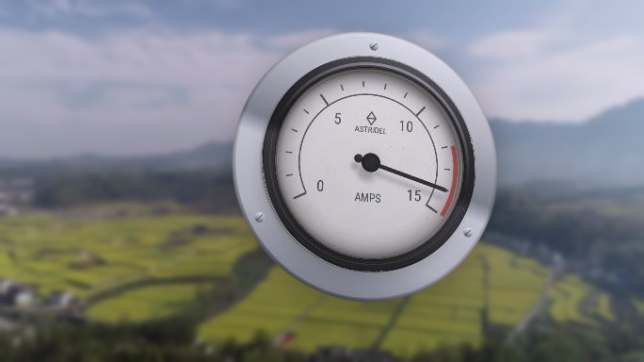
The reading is value=14 unit=A
